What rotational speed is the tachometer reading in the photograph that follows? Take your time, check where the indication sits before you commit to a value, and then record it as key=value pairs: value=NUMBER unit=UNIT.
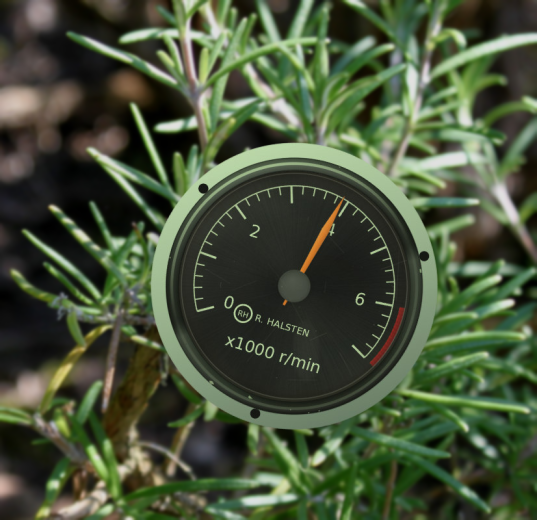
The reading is value=3900 unit=rpm
